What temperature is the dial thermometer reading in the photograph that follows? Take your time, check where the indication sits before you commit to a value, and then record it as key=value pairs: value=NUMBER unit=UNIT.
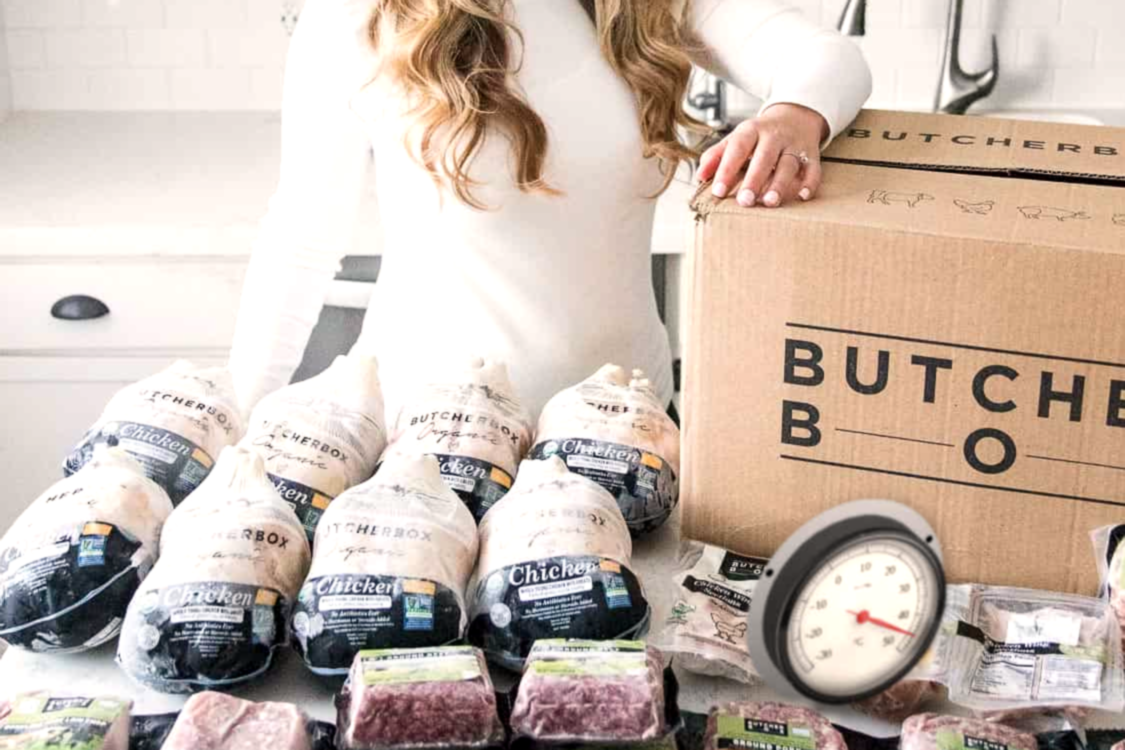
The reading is value=45 unit=°C
